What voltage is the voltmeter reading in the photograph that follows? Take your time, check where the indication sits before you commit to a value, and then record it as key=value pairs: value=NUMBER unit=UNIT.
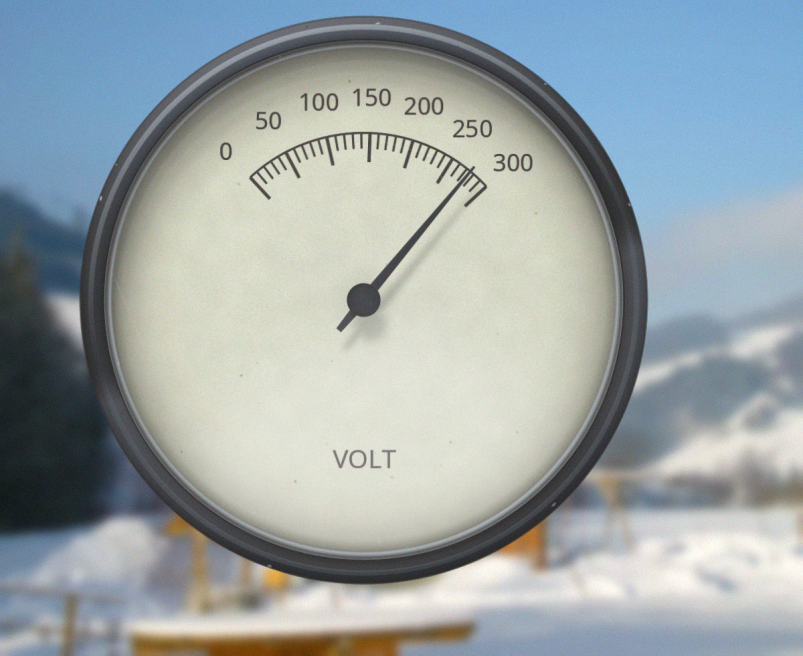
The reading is value=275 unit=V
